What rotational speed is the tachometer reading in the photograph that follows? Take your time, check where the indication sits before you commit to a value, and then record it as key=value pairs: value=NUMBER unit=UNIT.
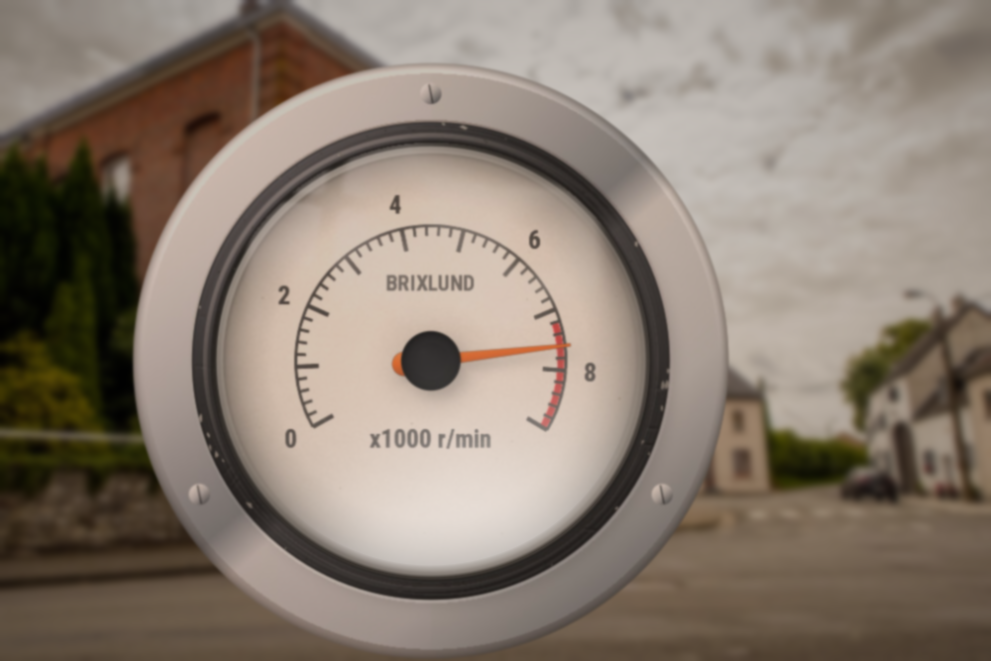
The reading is value=7600 unit=rpm
